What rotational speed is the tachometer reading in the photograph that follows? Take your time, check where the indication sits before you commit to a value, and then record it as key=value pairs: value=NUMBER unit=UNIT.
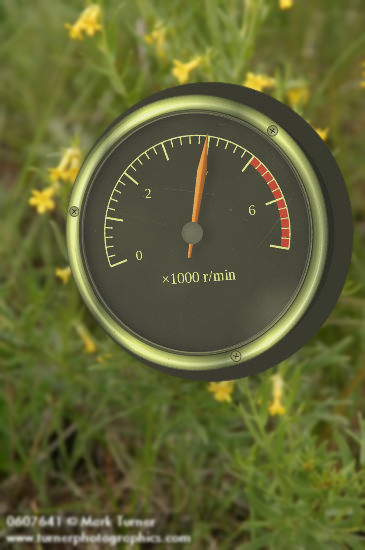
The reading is value=4000 unit=rpm
